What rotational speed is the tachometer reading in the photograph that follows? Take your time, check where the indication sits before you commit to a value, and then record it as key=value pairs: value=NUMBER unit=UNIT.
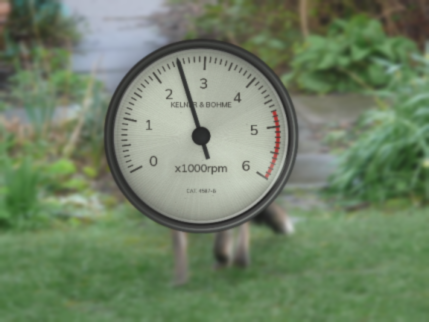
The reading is value=2500 unit=rpm
